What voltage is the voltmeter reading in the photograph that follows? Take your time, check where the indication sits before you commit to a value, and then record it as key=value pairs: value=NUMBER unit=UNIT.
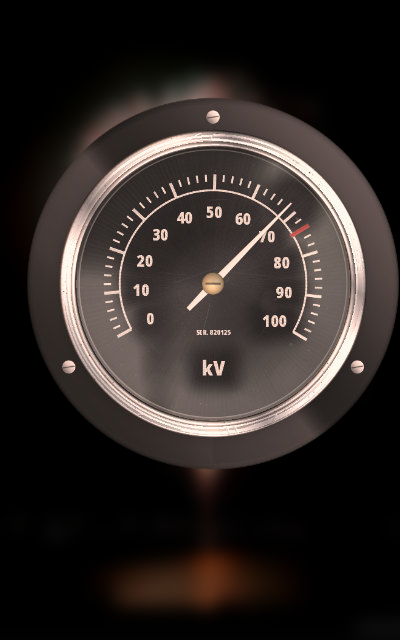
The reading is value=68 unit=kV
